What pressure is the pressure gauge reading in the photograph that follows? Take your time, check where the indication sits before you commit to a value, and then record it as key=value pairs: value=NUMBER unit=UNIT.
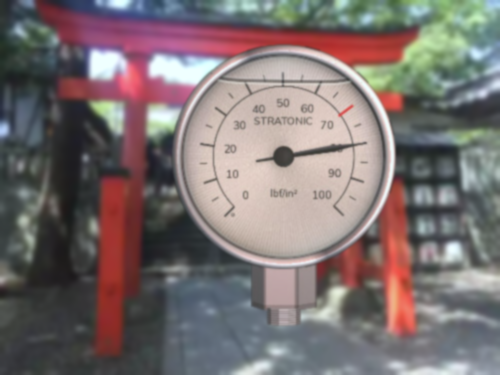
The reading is value=80 unit=psi
